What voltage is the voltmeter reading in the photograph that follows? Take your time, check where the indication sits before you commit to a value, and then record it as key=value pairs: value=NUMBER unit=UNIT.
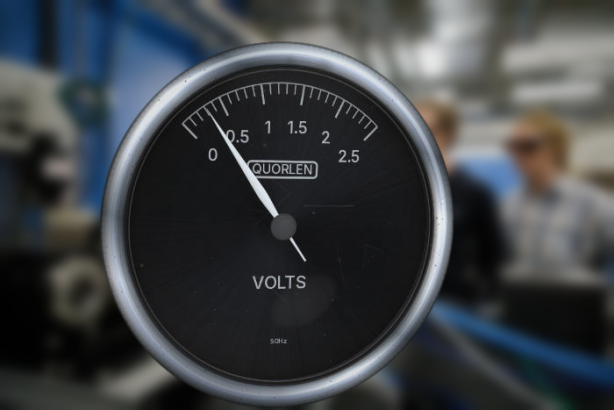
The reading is value=0.3 unit=V
